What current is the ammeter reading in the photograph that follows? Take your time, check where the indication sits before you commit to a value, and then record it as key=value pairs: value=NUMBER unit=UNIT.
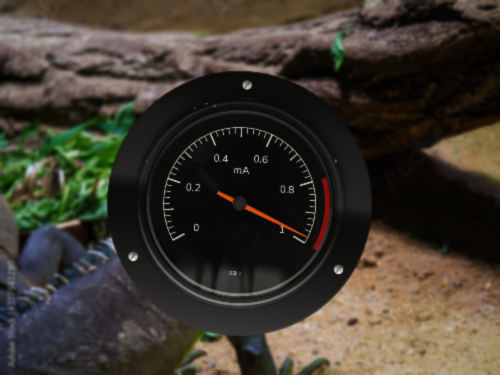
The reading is value=0.98 unit=mA
